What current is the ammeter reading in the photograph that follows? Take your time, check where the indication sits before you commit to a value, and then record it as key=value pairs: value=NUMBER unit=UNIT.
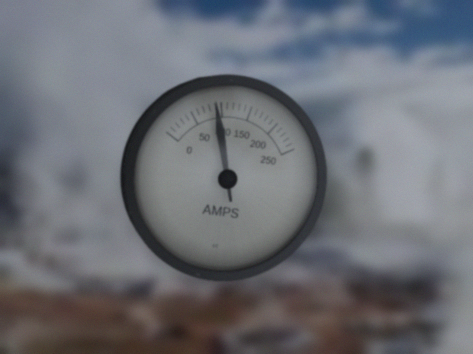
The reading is value=90 unit=A
